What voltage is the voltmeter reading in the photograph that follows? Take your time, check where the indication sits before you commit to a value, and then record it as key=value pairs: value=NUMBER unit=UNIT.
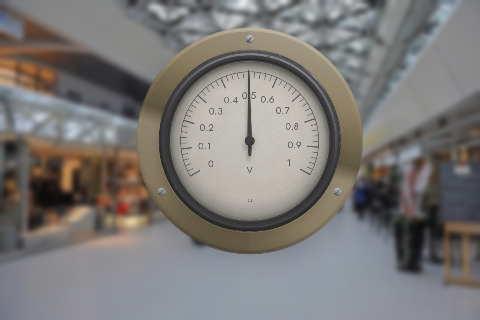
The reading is value=0.5 unit=V
